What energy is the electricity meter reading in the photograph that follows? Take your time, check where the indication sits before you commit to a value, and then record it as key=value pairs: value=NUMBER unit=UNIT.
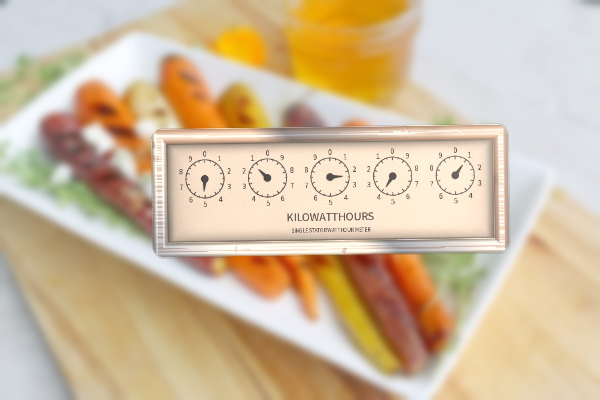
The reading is value=51241 unit=kWh
